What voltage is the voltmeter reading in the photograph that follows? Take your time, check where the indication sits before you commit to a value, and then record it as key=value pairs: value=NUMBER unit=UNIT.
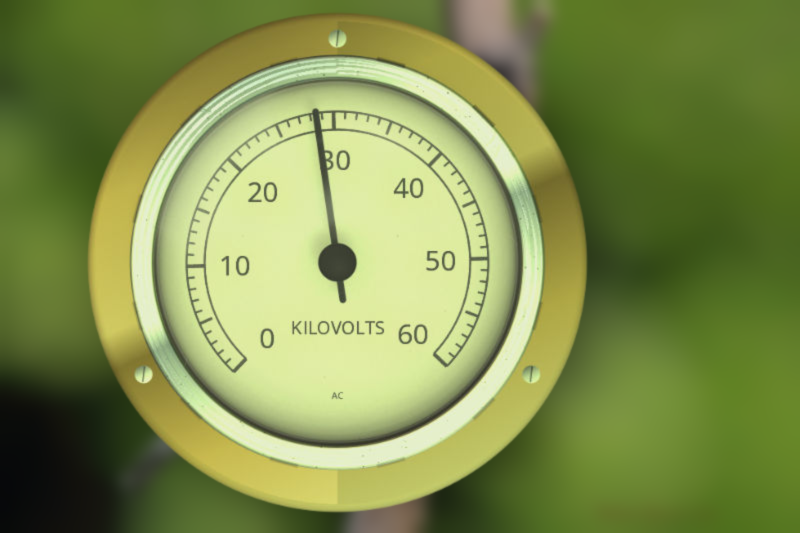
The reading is value=28.5 unit=kV
